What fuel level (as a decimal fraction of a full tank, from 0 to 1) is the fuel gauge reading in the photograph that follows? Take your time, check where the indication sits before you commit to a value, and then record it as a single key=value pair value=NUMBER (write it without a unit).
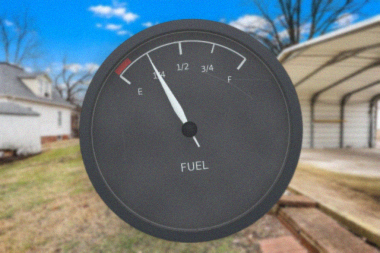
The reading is value=0.25
